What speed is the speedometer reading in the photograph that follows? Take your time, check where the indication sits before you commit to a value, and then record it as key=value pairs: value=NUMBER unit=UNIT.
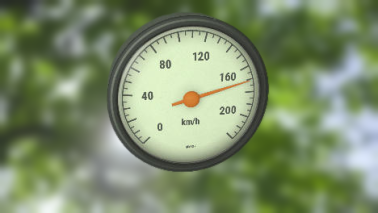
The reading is value=170 unit=km/h
